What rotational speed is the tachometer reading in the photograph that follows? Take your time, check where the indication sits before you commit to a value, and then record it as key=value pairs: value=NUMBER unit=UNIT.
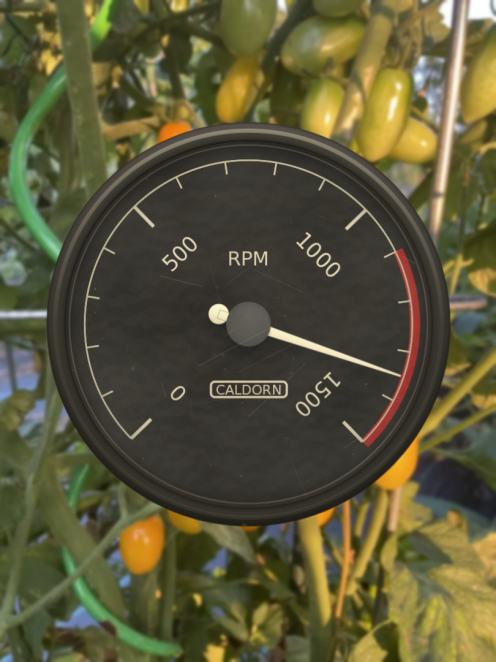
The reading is value=1350 unit=rpm
